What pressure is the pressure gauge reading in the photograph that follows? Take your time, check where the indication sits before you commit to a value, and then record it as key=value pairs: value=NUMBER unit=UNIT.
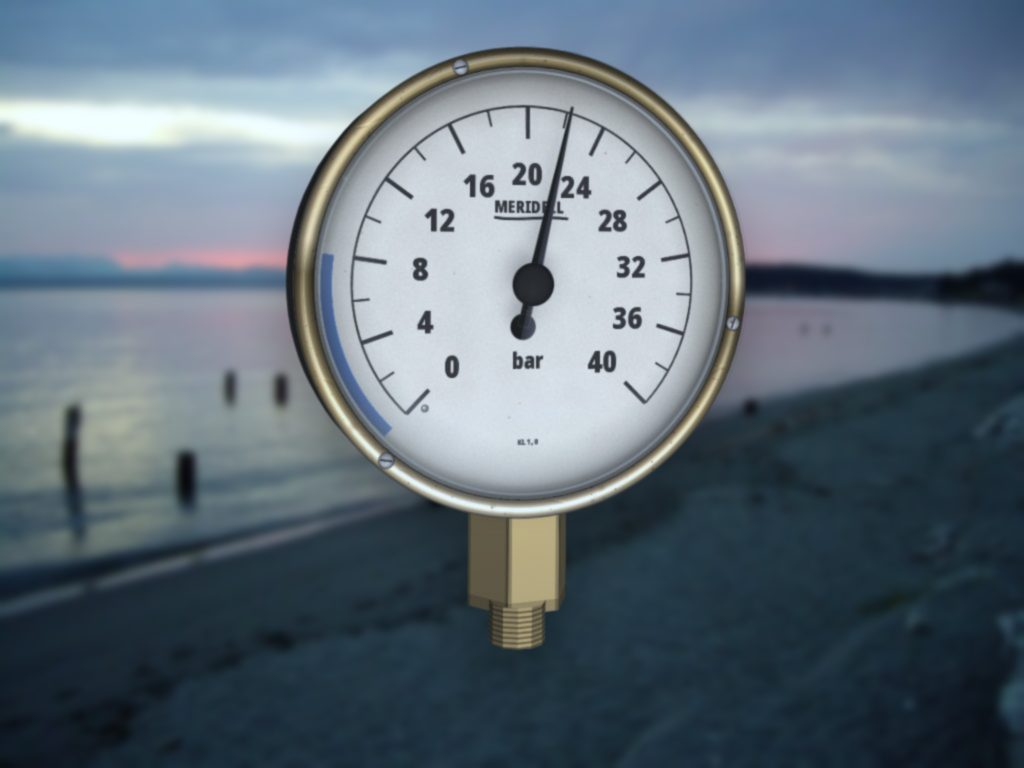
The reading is value=22 unit=bar
